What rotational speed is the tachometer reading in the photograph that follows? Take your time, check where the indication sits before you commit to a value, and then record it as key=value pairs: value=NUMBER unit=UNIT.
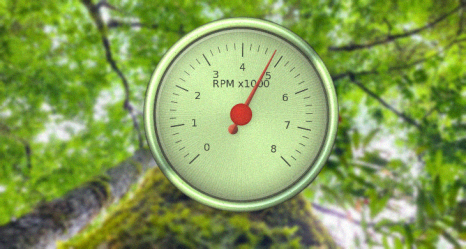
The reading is value=4800 unit=rpm
